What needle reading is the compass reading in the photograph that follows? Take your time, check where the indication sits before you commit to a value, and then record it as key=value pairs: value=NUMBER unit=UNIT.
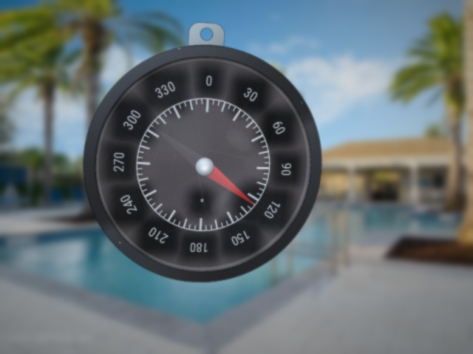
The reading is value=125 unit=°
